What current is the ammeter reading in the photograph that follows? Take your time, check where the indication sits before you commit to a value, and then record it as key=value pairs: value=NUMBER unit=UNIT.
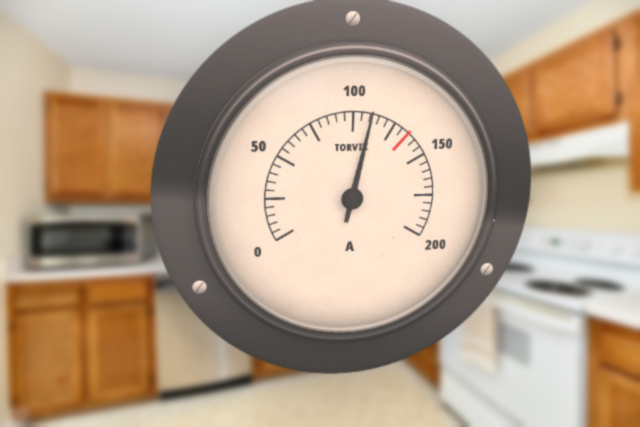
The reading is value=110 unit=A
